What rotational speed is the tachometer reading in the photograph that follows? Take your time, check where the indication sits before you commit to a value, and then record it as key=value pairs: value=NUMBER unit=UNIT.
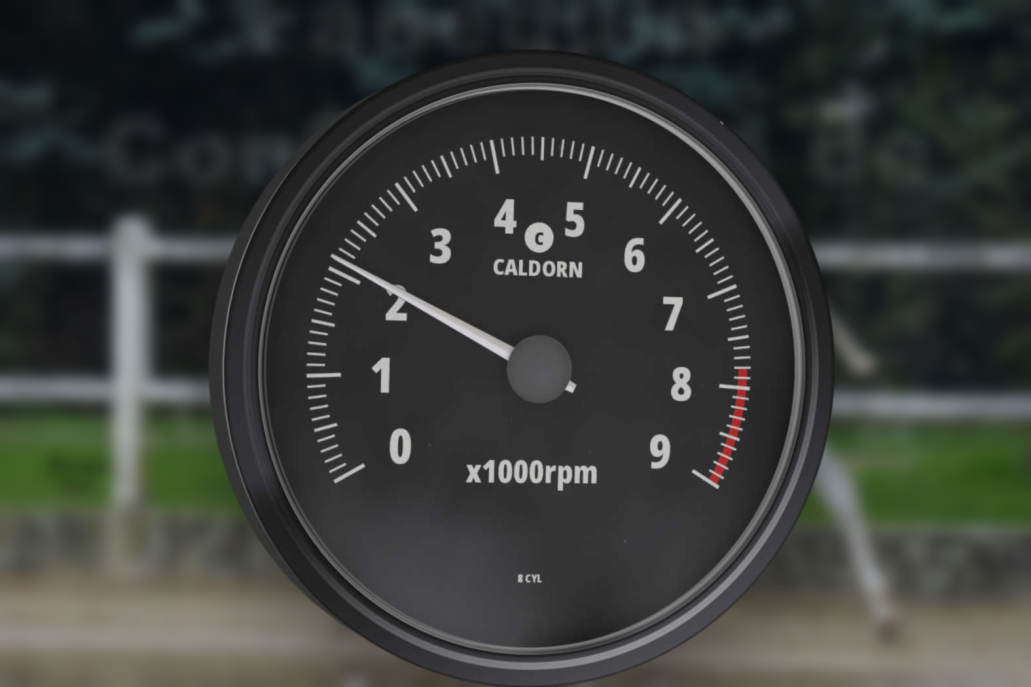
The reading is value=2100 unit=rpm
